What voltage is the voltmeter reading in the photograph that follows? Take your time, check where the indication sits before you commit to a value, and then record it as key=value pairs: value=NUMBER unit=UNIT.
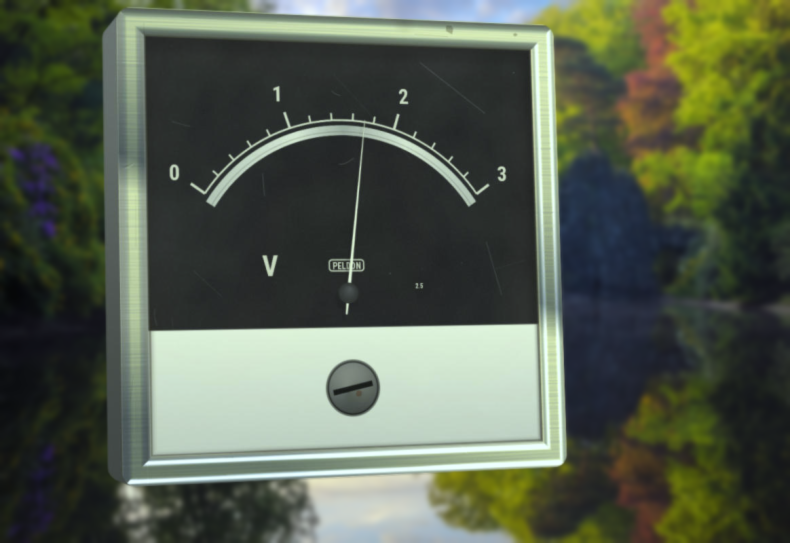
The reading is value=1.7 unit=V
